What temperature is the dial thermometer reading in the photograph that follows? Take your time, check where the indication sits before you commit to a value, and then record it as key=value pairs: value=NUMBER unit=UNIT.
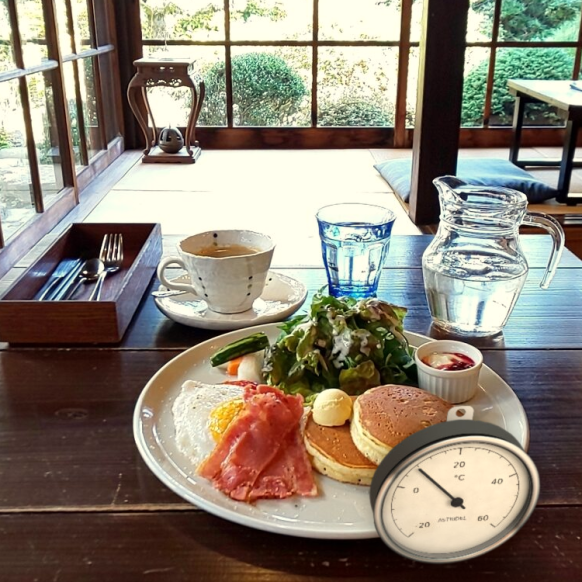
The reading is value=8 unit=°C
